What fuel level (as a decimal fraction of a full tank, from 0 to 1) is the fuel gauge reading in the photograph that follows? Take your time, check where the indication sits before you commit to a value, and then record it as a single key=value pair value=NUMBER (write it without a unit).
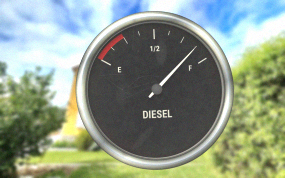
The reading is value=0.875
